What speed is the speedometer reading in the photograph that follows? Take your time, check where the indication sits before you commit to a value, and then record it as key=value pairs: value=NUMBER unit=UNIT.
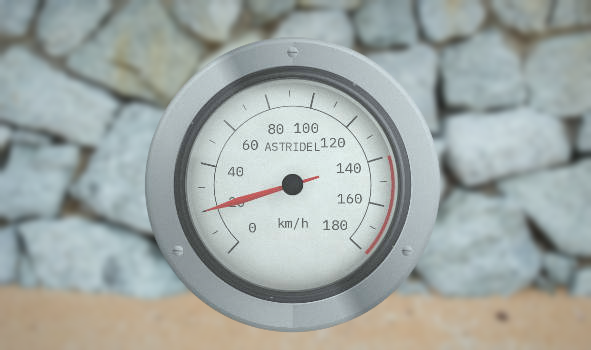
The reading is value=20 unit=km/h
